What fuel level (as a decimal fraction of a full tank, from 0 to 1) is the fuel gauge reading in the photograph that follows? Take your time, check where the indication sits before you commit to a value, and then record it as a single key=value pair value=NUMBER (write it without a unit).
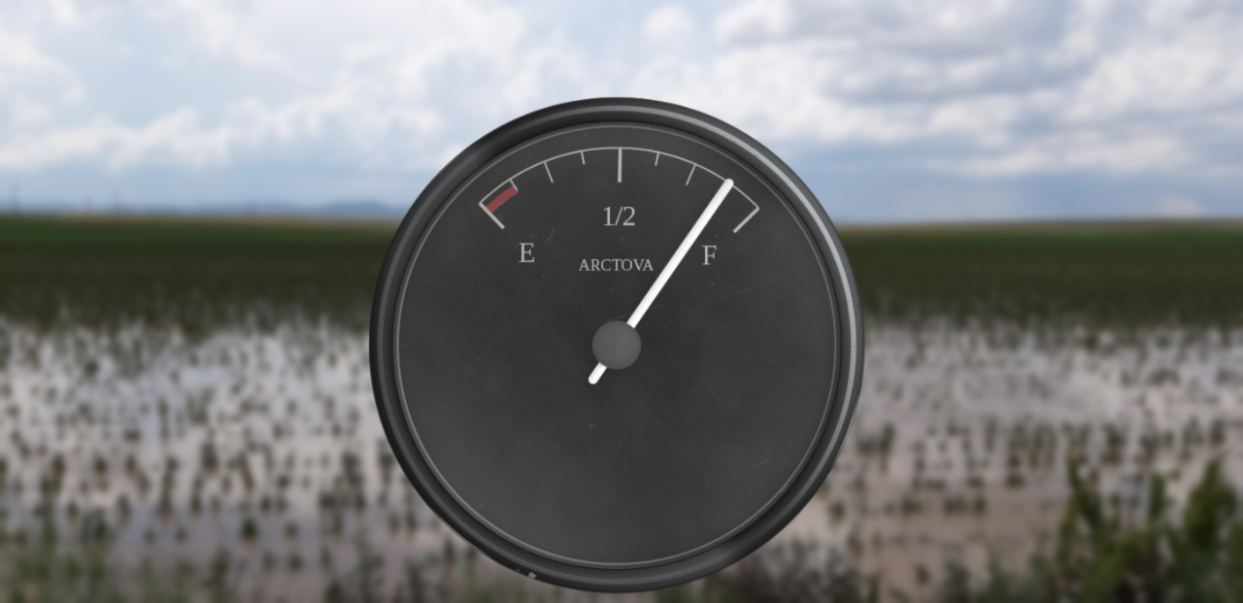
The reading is value=0.875
